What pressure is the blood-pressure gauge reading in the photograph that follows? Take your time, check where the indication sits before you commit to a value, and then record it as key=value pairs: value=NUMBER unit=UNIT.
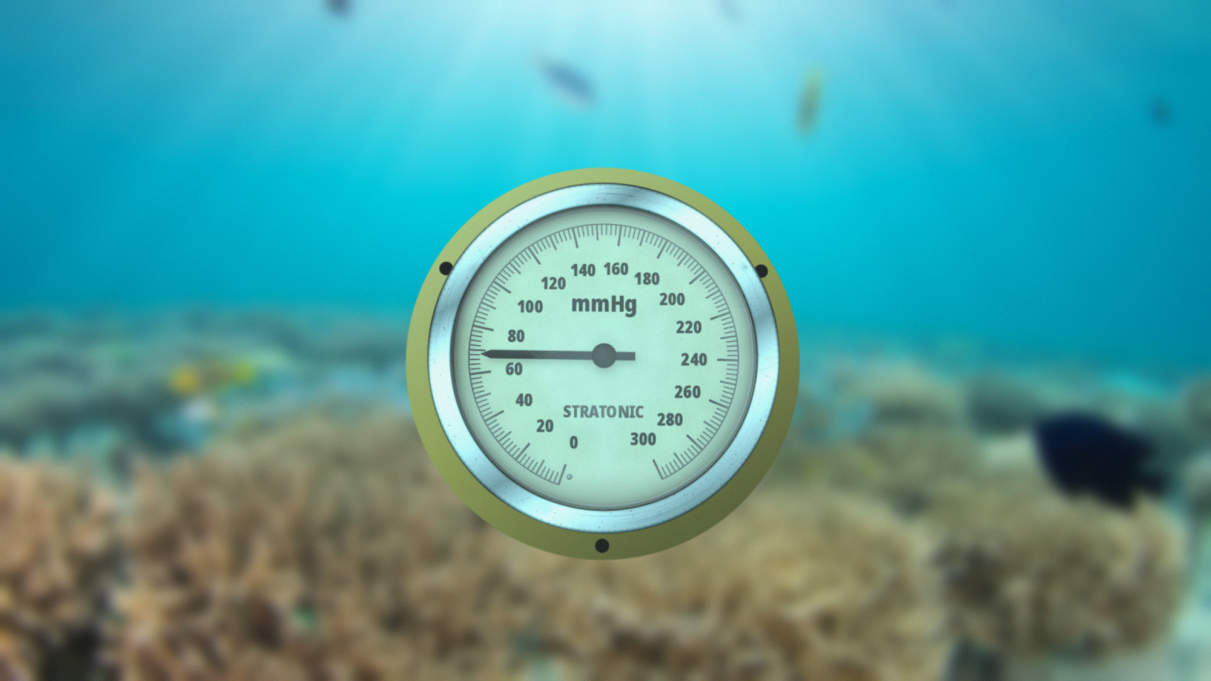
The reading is value=68 unit=mmHg
